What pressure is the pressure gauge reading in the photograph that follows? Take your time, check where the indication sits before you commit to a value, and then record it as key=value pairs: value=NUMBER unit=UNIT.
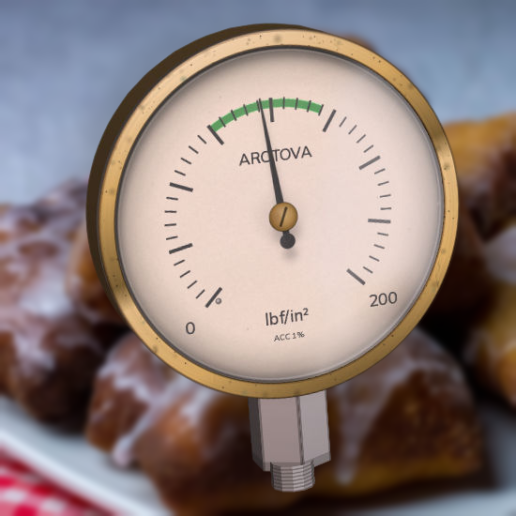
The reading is value=95 unit=psi
